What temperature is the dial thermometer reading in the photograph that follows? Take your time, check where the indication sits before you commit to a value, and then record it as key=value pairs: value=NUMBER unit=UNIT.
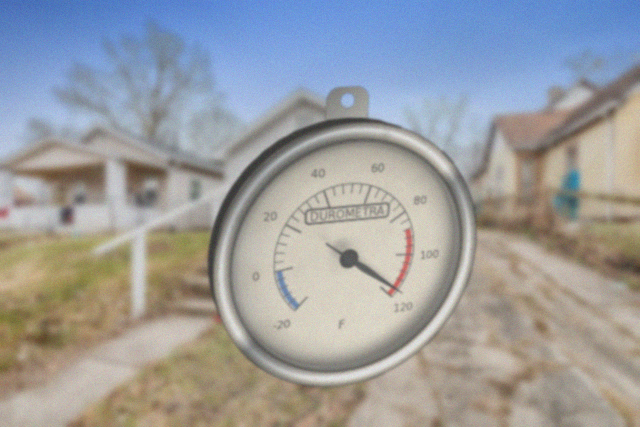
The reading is value=116 unit=°F
